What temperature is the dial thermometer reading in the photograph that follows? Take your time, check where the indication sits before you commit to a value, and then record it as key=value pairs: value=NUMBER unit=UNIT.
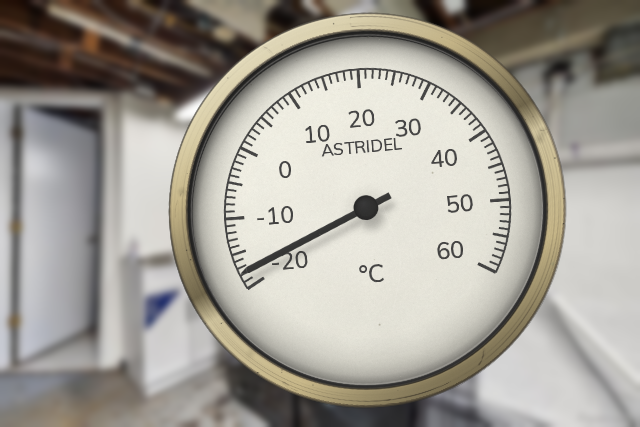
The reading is value=-18 unit=°C
